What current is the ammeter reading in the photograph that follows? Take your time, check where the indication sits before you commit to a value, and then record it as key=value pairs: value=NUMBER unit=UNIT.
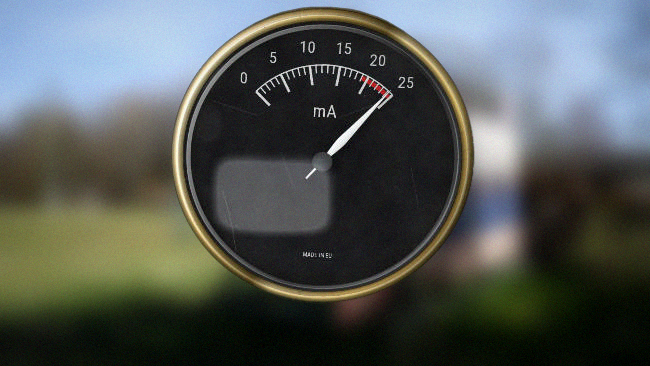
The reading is value=24 unit=mA
